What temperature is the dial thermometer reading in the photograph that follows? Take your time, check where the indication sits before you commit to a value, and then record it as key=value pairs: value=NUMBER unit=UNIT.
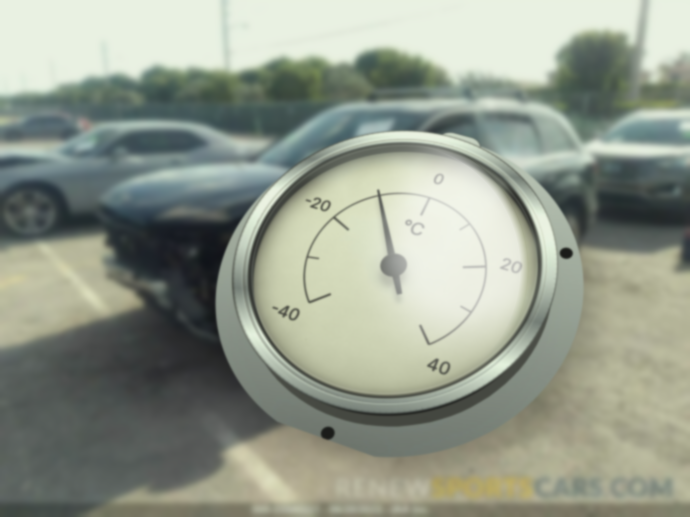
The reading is value=-10 unit=°C
